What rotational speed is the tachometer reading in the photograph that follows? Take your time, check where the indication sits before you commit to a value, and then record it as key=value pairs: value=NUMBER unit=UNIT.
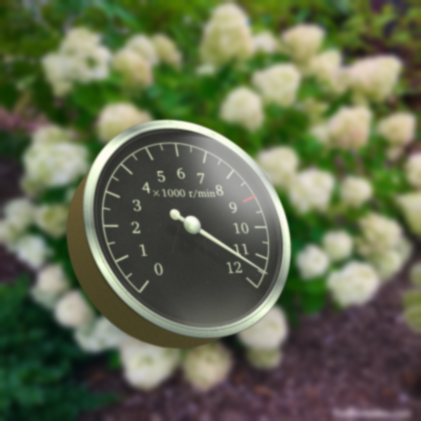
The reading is value=11500 unit=rpm
